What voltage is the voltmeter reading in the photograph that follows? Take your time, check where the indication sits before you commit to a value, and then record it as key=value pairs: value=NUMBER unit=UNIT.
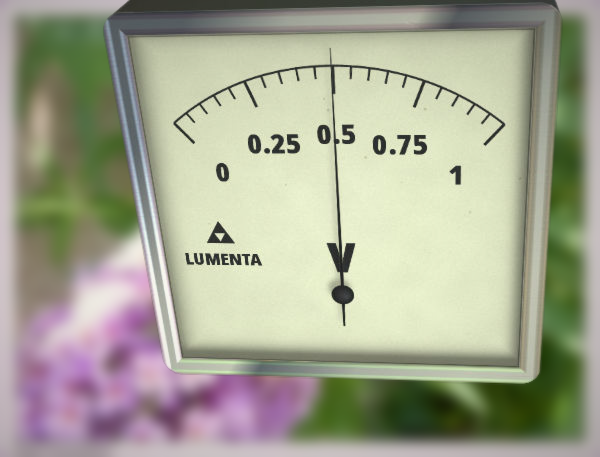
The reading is value=0.5 unit=V
